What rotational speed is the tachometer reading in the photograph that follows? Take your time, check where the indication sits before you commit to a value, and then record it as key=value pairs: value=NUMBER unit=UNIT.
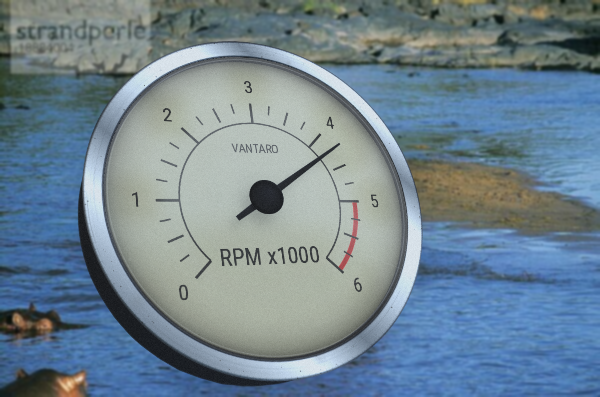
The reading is value=4250 unit=rpm
